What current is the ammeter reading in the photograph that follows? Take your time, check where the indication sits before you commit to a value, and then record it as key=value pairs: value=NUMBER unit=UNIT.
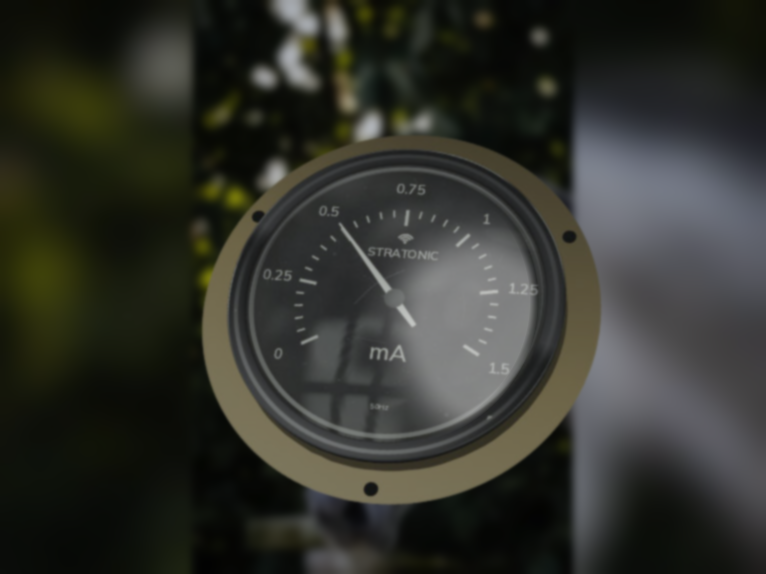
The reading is value=0.5 unit=mA
